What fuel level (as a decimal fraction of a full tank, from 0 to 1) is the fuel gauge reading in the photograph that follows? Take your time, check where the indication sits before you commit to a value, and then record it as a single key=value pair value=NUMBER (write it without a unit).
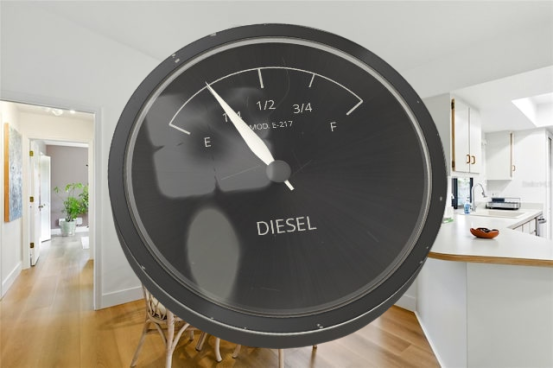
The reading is value=0.25
